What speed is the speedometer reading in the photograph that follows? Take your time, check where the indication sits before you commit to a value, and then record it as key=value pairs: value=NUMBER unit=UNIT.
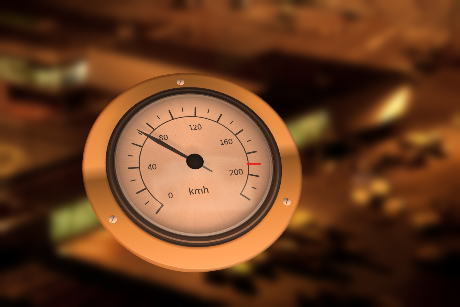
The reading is value=70 unit=km/h
